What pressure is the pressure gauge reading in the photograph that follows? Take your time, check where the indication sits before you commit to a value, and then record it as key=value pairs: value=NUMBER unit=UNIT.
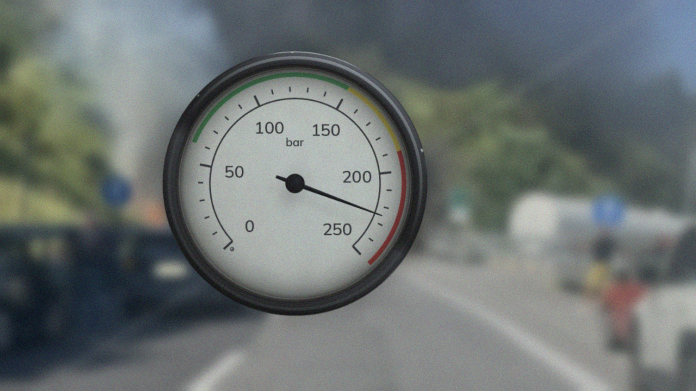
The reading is value=225 unit=bar
